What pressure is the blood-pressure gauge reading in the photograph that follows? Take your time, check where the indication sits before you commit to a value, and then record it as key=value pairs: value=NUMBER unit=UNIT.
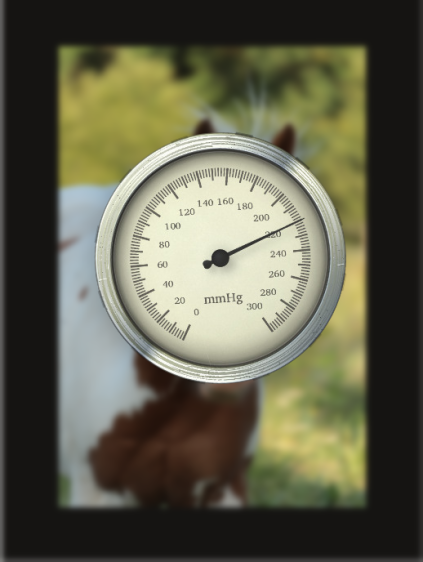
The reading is value=220 unit=mmHg
